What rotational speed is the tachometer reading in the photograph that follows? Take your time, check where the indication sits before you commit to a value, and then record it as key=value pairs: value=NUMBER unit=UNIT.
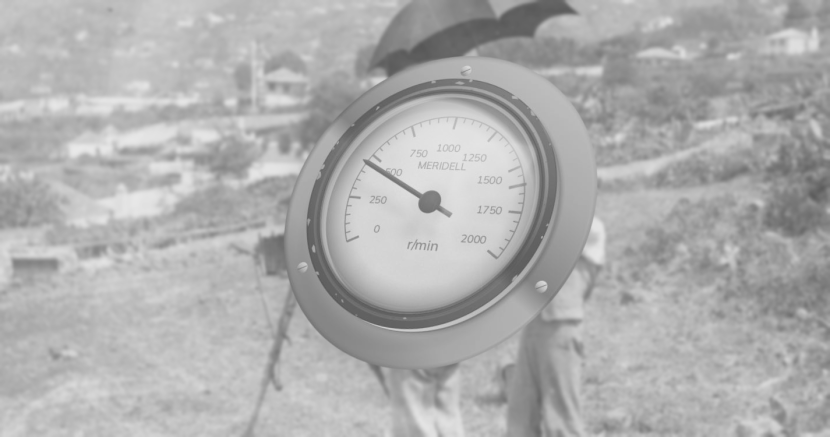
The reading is value=450 unit=rpm
